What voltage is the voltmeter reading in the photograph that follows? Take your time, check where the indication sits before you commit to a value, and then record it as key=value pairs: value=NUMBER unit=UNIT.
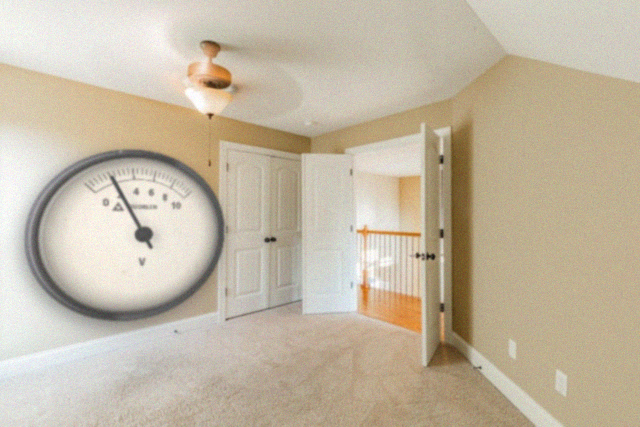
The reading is value=2 unit=V
